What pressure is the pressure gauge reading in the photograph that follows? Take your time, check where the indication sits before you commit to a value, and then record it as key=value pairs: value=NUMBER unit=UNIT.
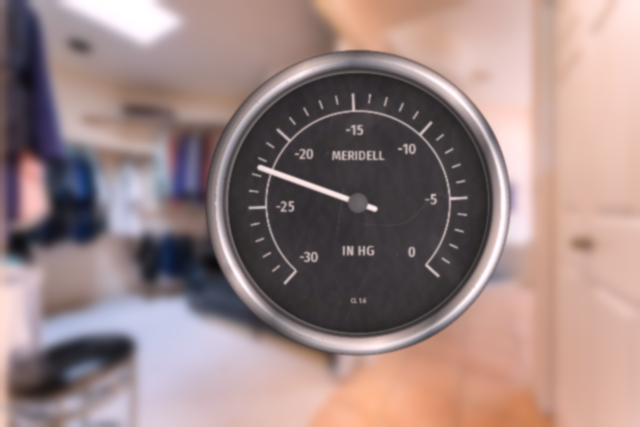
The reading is value=-22.5 unit=inHg
